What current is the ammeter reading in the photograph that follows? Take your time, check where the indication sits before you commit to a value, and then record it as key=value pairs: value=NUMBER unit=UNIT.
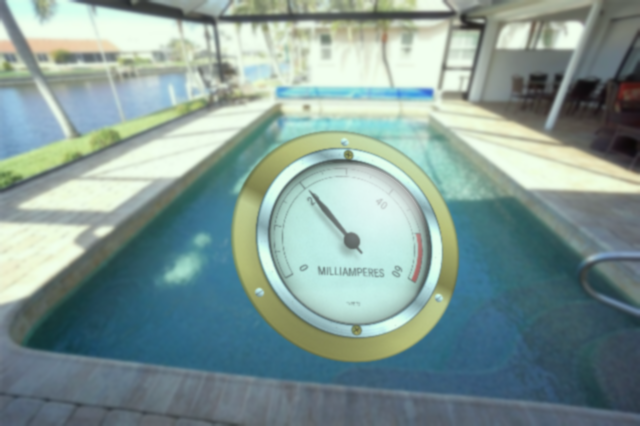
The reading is value=20 unit=mA
